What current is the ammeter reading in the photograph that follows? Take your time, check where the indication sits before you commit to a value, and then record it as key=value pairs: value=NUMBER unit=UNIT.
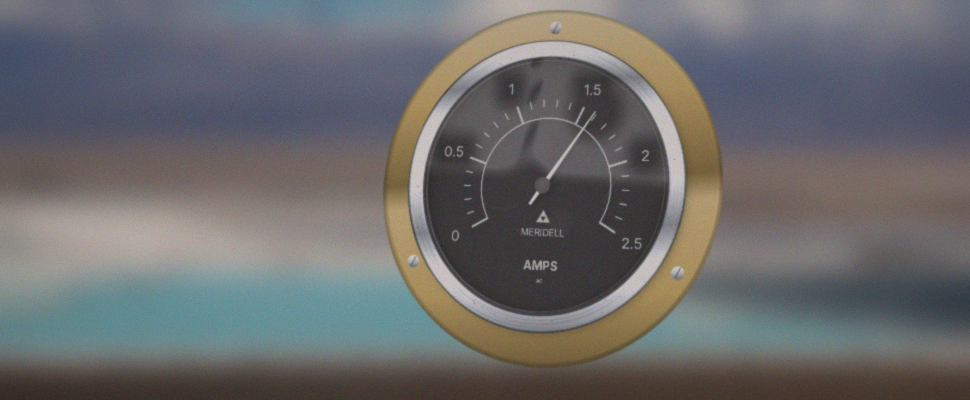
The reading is value=1.6 unit=A
